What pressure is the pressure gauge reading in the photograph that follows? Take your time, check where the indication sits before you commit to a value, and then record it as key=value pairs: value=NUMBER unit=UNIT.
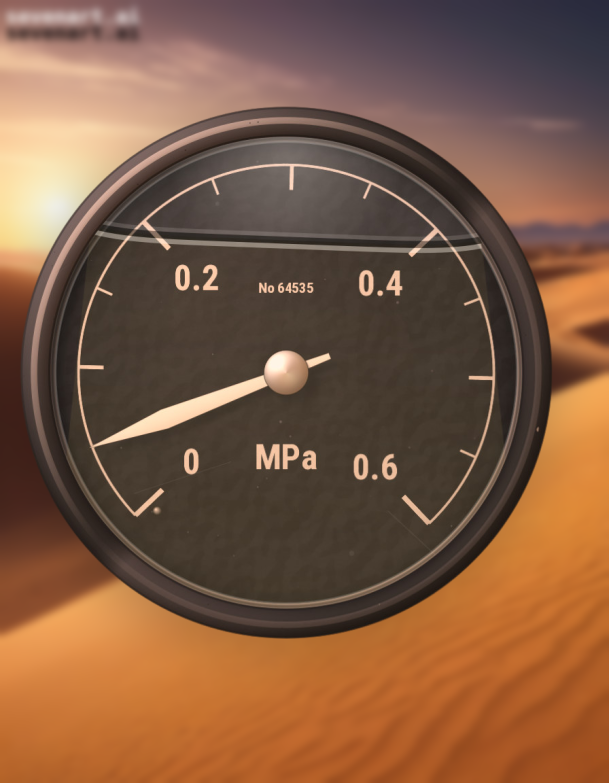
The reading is value=0.05 unit=MPa
